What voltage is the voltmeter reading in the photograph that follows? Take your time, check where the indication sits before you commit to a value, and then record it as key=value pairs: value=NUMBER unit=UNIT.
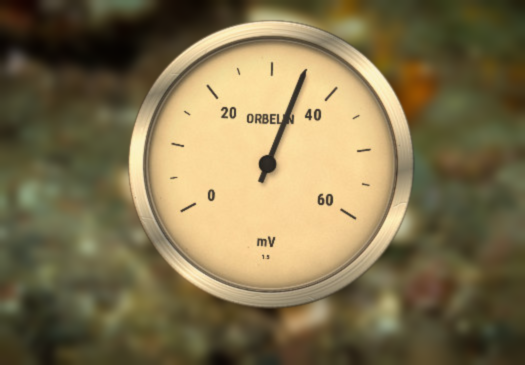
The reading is value=35 unit=mV
